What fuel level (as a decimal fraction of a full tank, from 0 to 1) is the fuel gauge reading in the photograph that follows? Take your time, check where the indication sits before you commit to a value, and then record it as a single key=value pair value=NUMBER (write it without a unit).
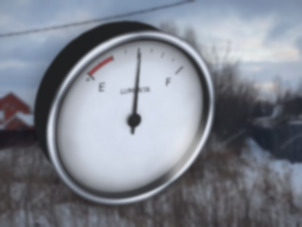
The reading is value=0.5
